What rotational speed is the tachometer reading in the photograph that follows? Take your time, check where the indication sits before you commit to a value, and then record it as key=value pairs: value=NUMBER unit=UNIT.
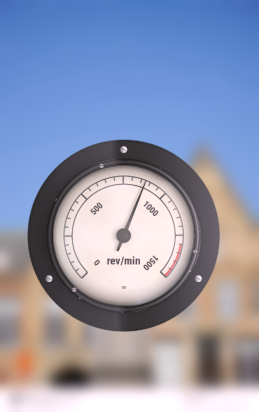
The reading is value=875 unit=rpm
